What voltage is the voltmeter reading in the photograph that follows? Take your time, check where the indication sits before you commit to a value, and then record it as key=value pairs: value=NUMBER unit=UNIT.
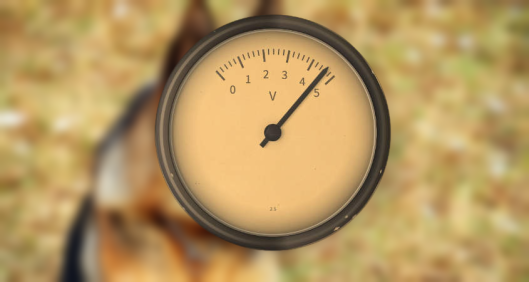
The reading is value=4.6 unit=V
